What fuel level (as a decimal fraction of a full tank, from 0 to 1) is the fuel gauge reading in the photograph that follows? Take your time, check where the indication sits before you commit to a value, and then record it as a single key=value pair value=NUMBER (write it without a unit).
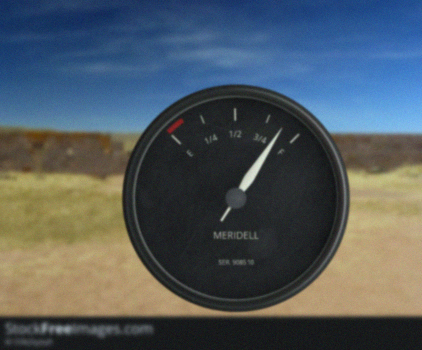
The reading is value=0.875
